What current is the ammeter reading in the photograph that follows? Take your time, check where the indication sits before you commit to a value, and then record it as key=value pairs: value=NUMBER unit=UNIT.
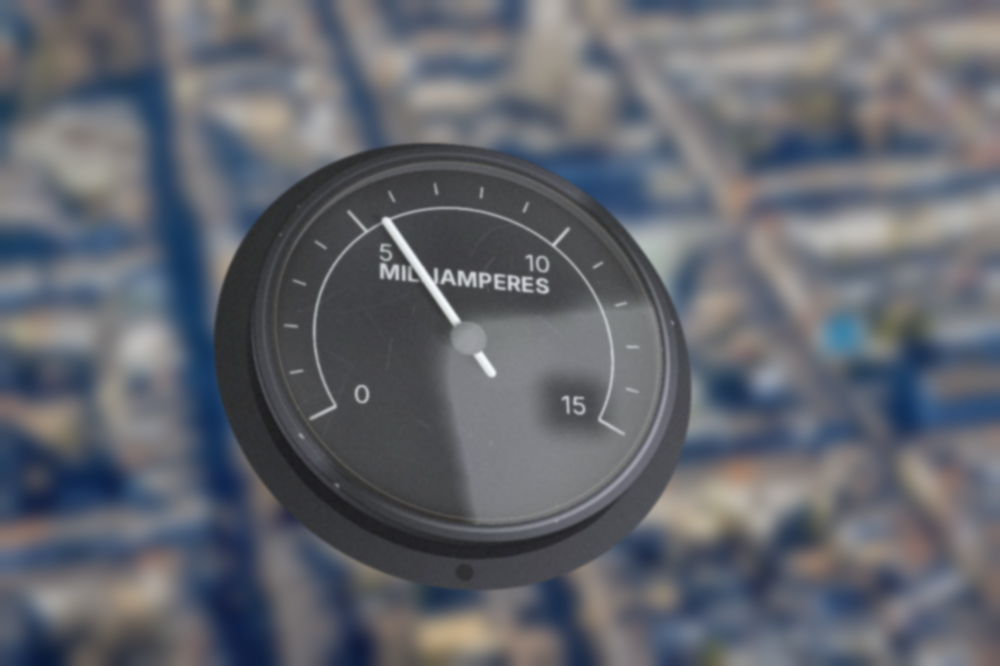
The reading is value=5.5 unit=mA
